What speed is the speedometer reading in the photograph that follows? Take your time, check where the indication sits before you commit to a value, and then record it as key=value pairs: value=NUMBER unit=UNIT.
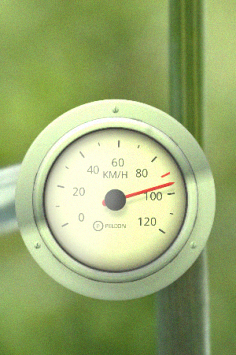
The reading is value=95 unit=km/h
